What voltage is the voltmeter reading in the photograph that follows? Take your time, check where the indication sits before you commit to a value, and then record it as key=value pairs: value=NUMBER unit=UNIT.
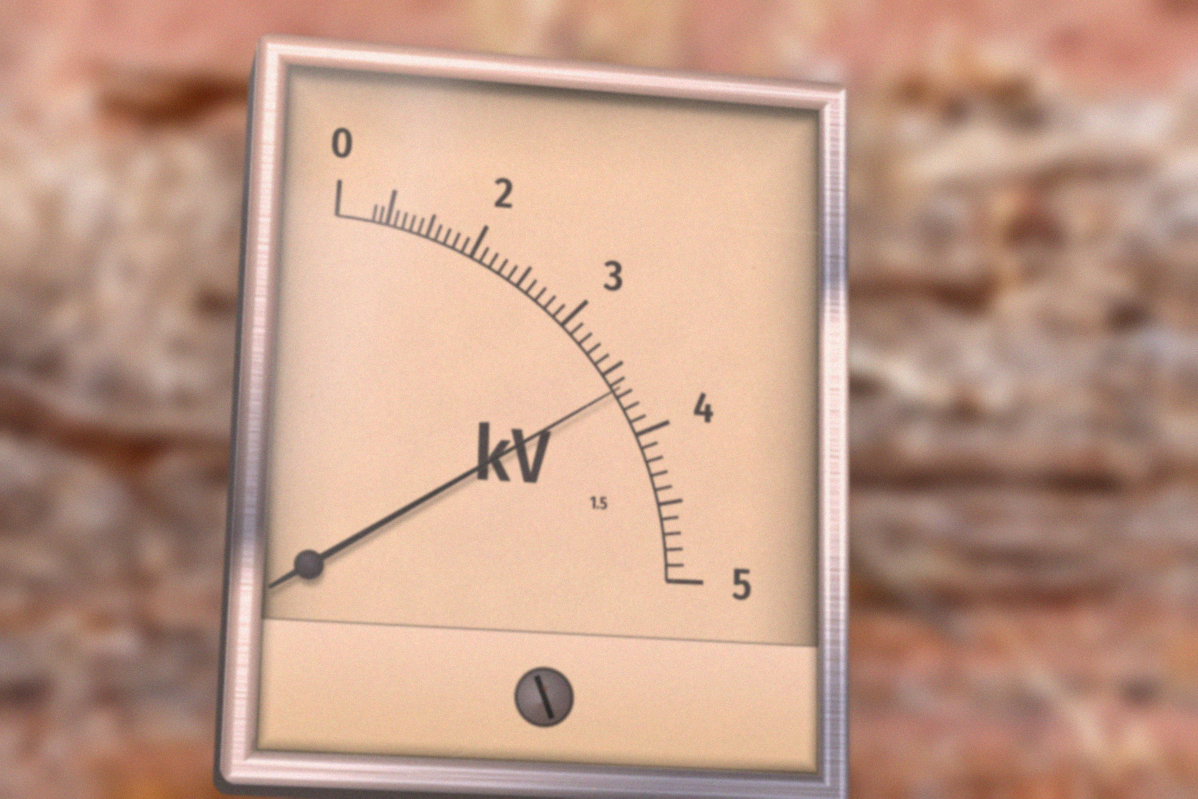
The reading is value=3.65 unit=kV
